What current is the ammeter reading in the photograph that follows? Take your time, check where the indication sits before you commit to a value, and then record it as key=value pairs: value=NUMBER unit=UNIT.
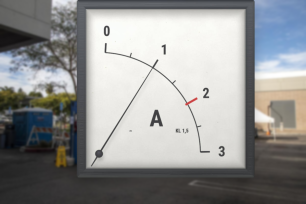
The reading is value=1 unit=A
